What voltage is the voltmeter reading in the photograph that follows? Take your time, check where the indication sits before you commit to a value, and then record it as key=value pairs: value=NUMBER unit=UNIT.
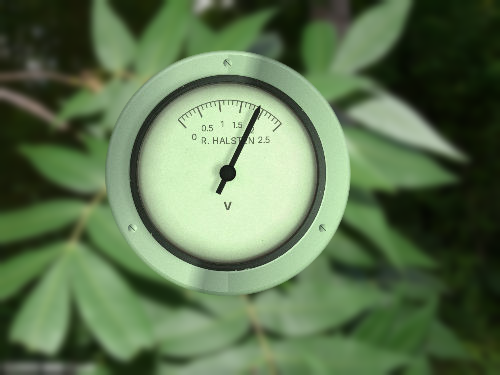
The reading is value=1.9 unit=V
